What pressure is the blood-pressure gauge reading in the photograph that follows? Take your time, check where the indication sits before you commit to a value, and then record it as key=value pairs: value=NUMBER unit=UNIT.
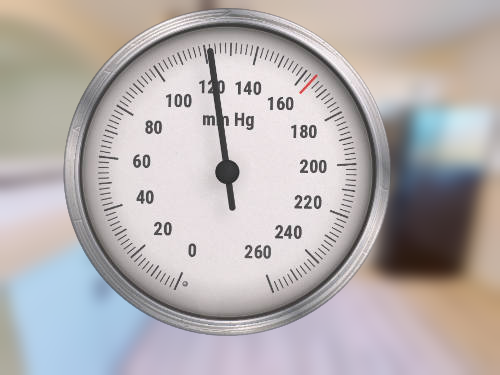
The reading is value=122 unit=mmHg
